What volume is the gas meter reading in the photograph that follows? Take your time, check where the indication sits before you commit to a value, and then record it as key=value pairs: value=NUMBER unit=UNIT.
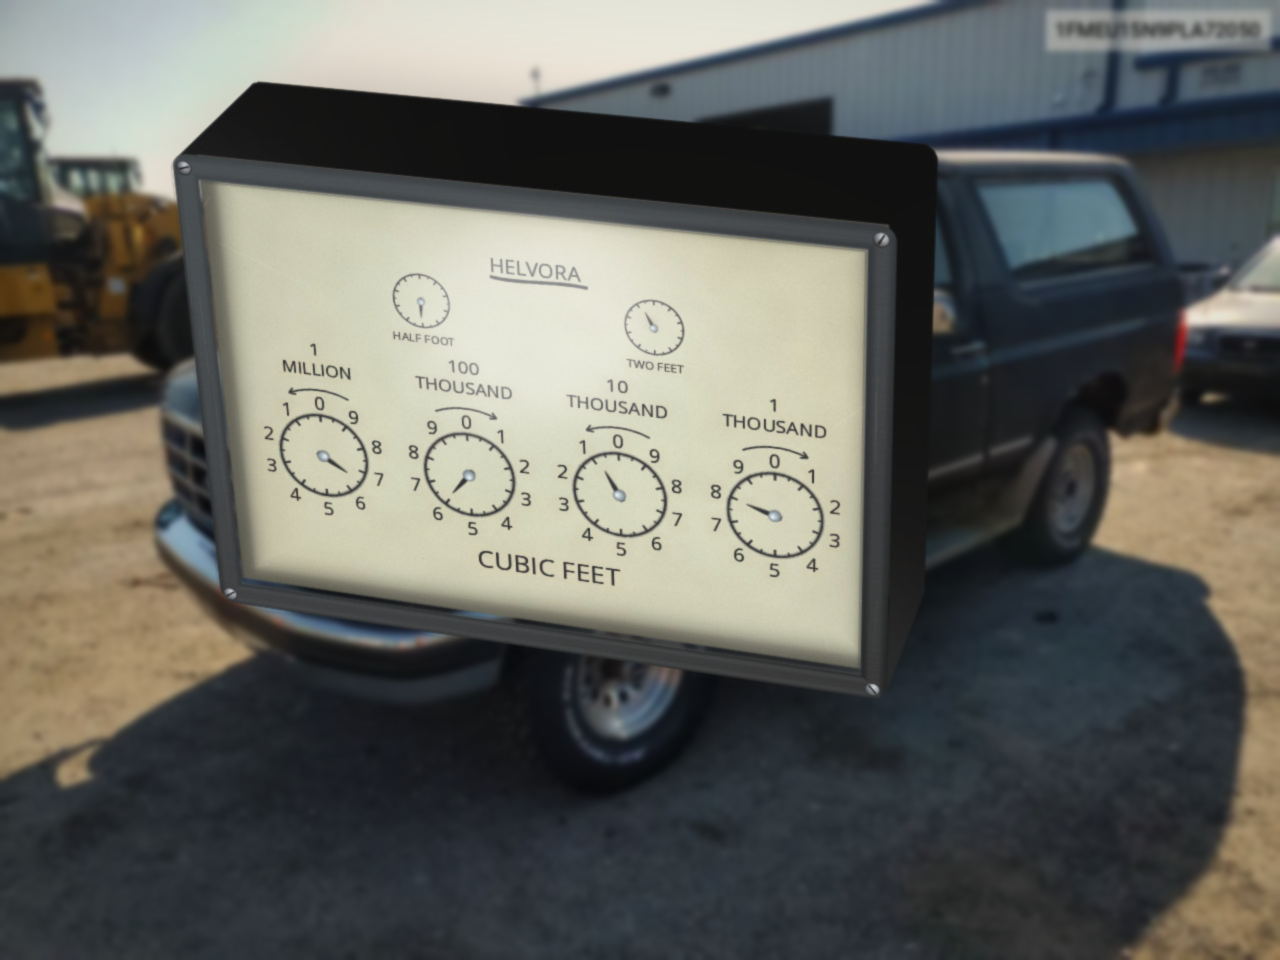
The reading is value=660800 unit=ft³
